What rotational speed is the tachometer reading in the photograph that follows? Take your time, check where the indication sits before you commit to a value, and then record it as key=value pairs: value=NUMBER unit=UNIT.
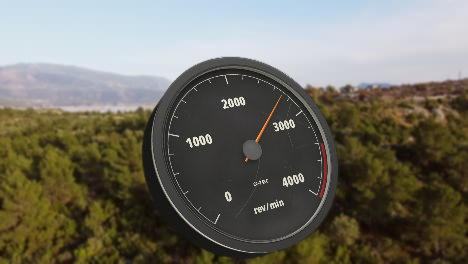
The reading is value=2700 unit=rpm
